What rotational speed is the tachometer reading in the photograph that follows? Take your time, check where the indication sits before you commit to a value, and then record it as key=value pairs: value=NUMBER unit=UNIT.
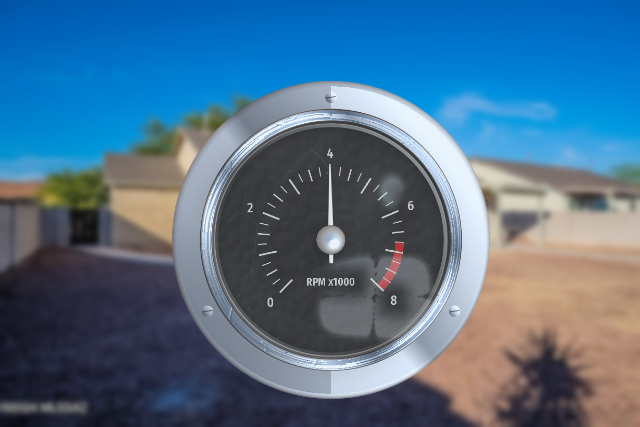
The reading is value=4000 unit=rpm
